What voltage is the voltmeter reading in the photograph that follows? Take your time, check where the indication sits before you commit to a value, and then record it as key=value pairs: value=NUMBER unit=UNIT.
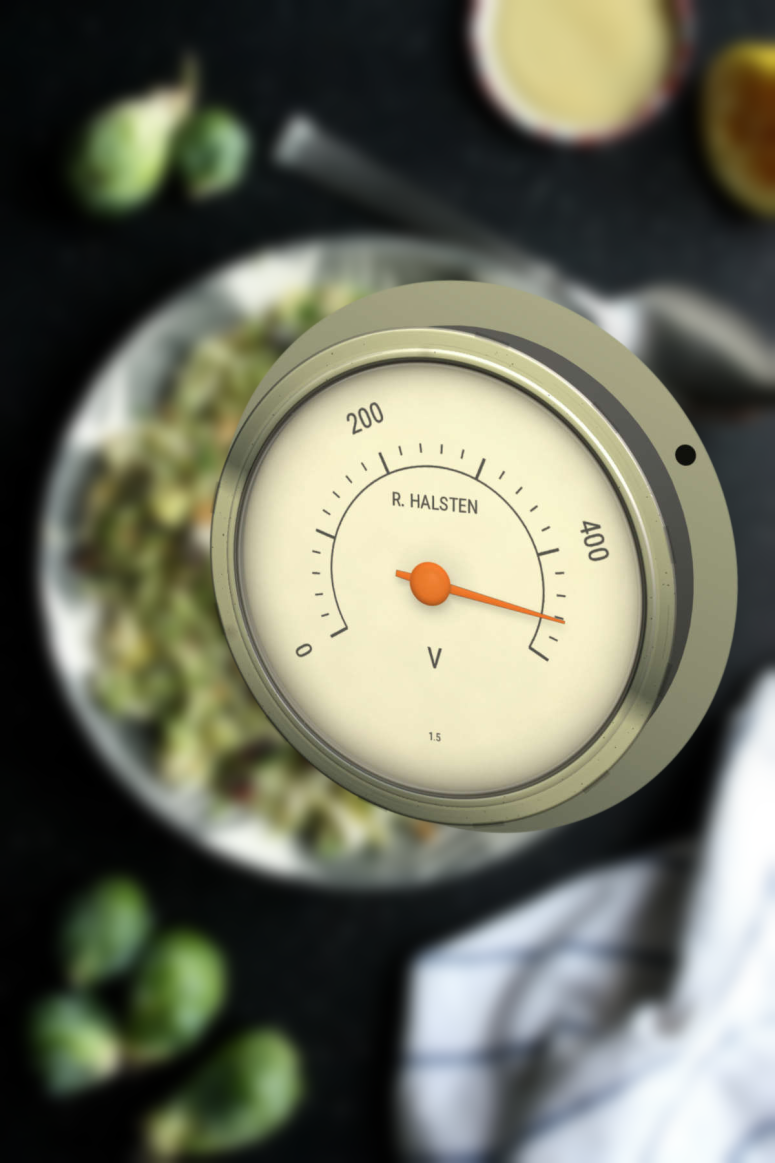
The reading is value=460 unit=V
